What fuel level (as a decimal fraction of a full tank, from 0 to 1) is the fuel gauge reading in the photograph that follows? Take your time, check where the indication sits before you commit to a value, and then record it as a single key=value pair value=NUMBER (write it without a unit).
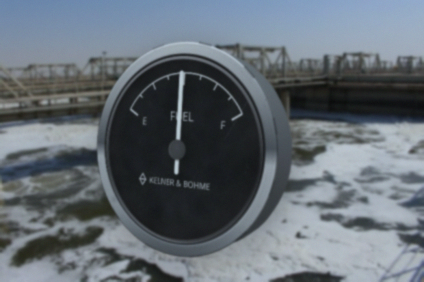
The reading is value=0.5
